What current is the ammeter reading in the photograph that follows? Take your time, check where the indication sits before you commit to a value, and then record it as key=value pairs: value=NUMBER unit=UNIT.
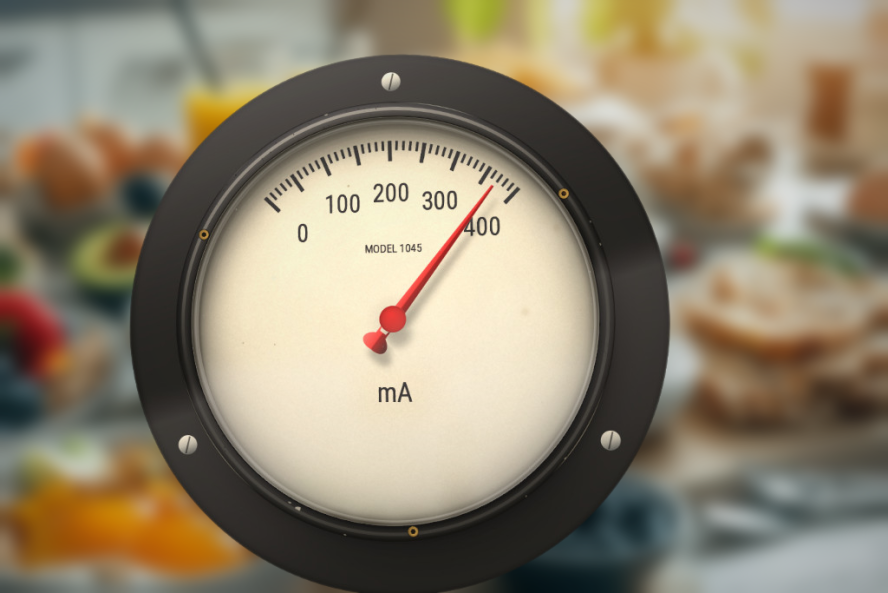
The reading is value=370 unit=mA
